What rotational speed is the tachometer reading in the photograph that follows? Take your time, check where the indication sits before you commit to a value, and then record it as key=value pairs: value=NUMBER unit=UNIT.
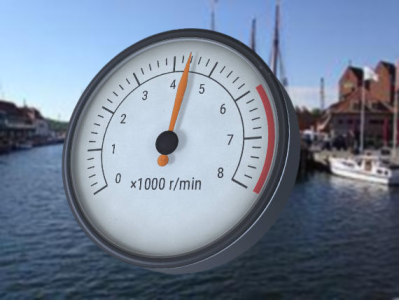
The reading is value=4400 unit=rpm
